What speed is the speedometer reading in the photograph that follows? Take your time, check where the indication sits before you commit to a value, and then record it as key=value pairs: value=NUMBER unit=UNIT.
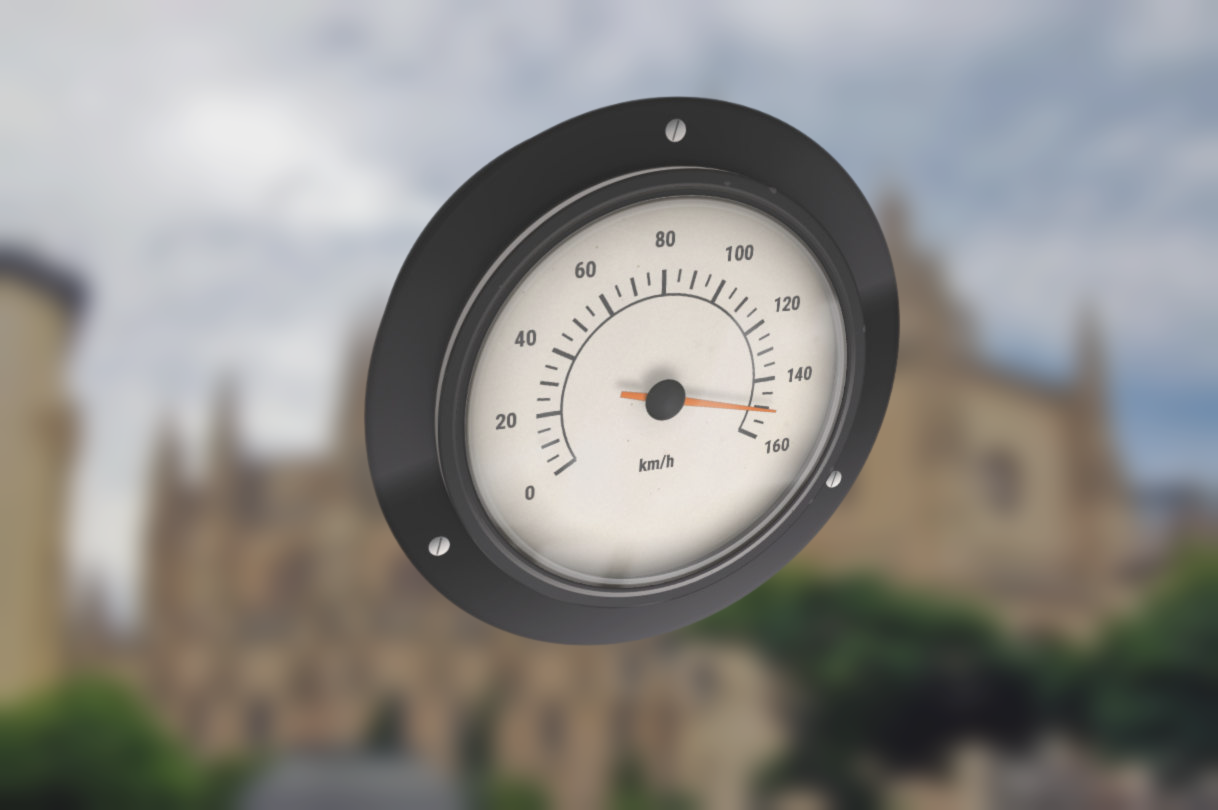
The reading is value=150 unit=km/h
